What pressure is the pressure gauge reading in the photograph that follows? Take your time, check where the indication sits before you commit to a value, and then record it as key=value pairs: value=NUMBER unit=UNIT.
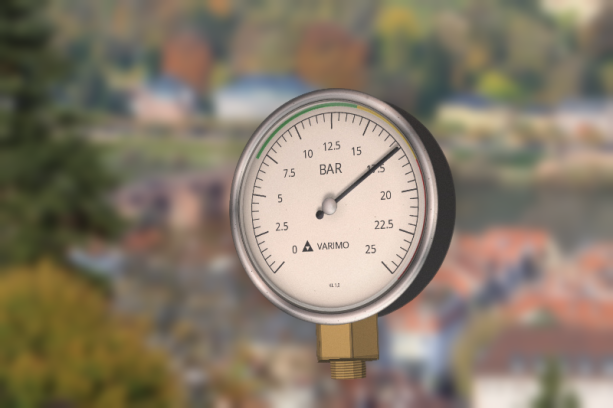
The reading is value=17.5 unit=bar
